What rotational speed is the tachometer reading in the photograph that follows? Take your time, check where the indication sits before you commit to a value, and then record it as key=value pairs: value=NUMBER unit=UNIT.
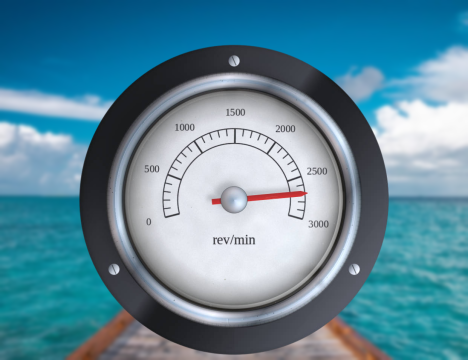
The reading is value=2700 unit=rpm
